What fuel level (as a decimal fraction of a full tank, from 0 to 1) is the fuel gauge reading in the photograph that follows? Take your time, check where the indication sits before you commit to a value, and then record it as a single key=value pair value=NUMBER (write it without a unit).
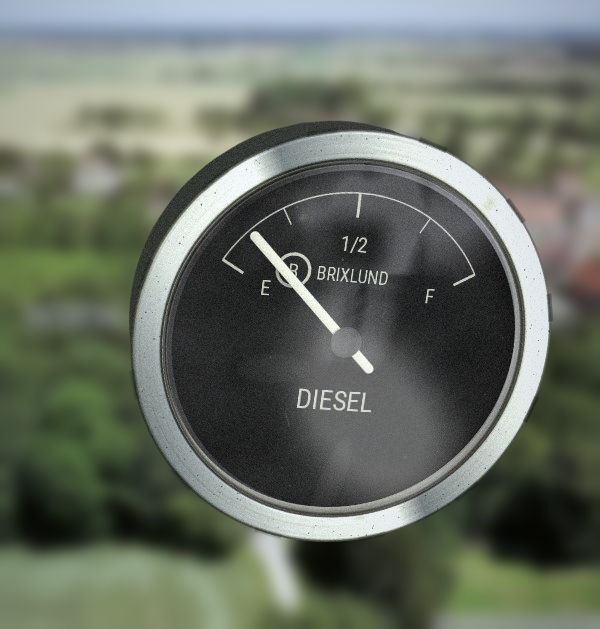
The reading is value=0.125
